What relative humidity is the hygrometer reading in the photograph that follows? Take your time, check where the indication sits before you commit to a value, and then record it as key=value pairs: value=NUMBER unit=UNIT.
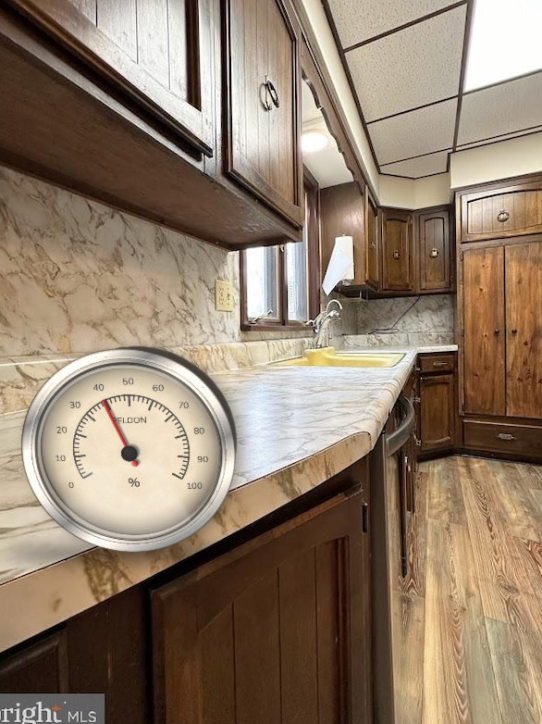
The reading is value=40 unit=%
